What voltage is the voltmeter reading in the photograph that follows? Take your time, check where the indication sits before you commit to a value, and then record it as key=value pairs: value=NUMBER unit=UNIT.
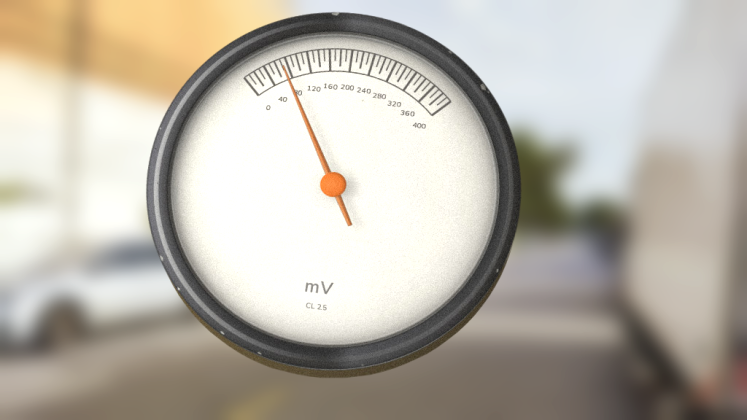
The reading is value=70 unit=mV
